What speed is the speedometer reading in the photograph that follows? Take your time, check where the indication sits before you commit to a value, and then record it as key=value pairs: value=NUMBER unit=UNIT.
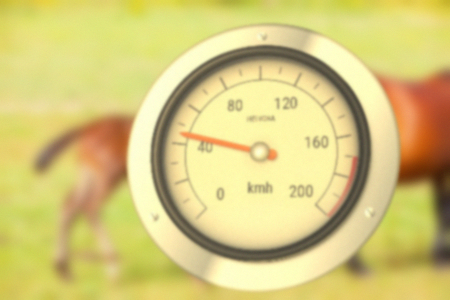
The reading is value=45 unit=km/h
